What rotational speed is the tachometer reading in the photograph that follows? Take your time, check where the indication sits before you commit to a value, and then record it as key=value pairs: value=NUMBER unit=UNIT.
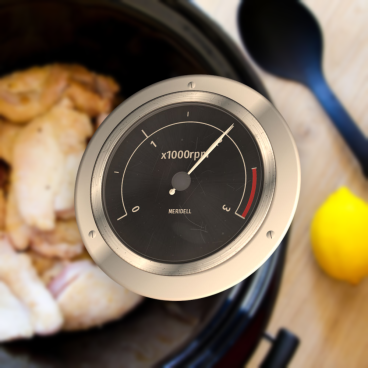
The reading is value=2000 unit=rpm
